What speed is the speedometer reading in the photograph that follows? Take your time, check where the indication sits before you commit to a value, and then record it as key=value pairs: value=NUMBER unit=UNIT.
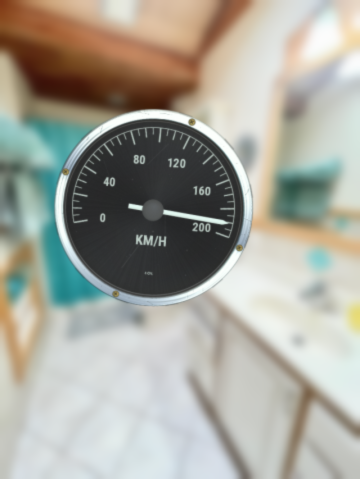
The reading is value=190 unit=km/h
